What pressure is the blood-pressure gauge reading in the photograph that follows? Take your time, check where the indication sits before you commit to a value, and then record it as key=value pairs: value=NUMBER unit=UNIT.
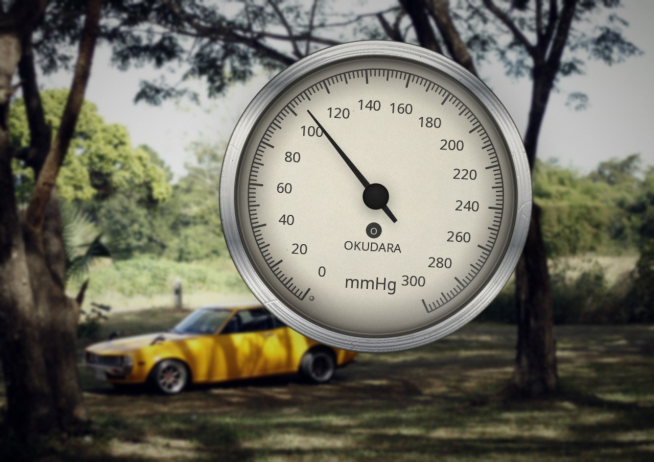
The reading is value=106 unit=mmHg
